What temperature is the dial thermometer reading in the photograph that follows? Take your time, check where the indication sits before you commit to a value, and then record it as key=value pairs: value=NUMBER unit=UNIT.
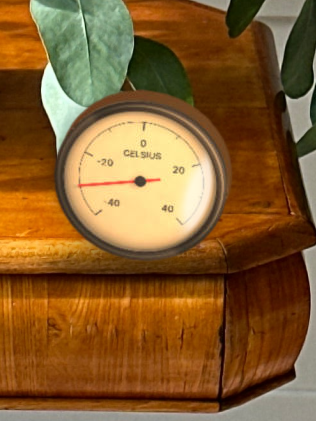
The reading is value=-30 unit=°C
